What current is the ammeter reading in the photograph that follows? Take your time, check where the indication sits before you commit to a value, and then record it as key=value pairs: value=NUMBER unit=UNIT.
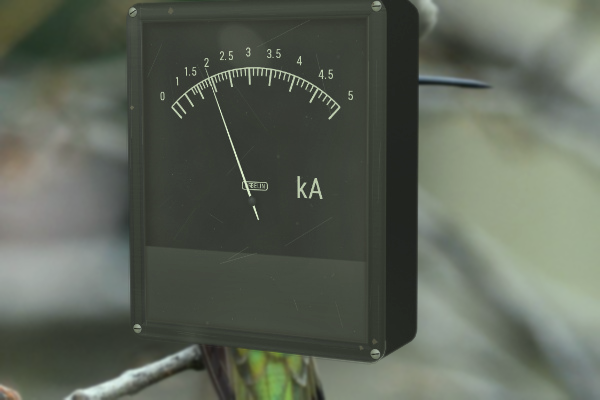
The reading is value=2 unit=kA
